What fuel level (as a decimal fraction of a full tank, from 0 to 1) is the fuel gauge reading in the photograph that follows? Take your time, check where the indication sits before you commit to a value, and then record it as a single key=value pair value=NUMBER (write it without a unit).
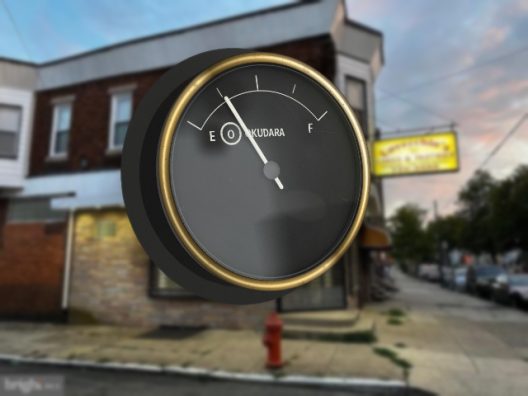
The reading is value=0.25
